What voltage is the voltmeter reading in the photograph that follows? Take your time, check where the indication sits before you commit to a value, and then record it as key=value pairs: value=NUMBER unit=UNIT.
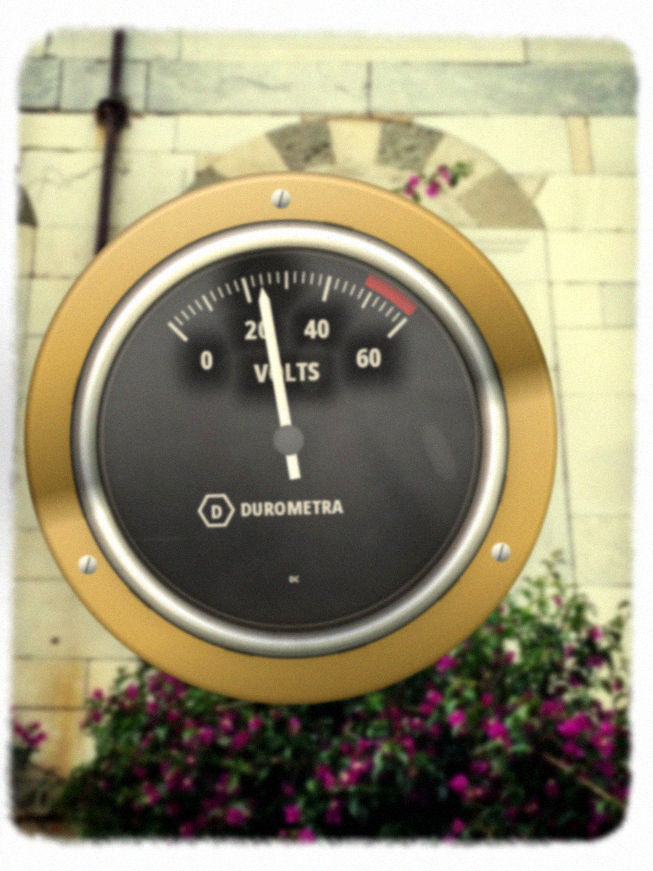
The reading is value=24 unit=V
